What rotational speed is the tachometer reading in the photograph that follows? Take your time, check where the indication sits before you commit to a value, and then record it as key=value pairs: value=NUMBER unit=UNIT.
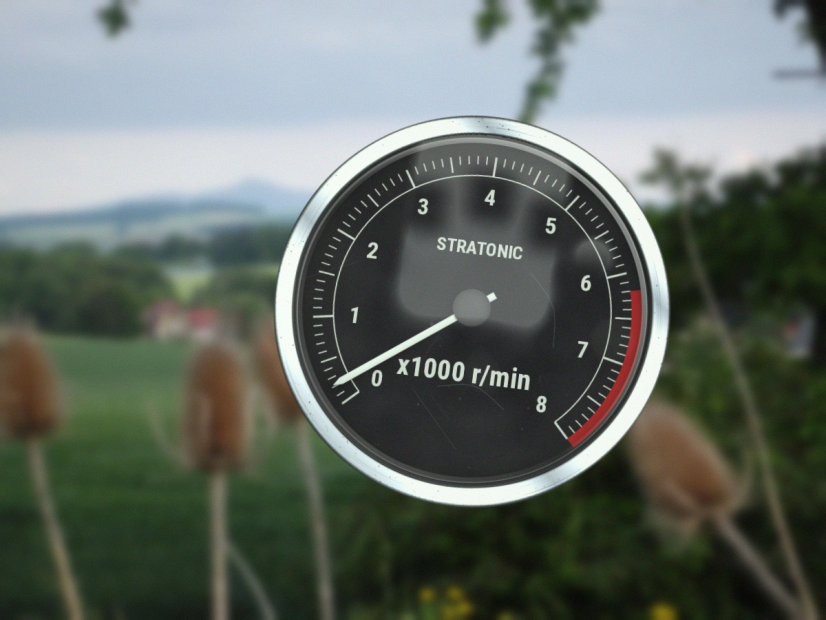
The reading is value=200 unit=rpm
